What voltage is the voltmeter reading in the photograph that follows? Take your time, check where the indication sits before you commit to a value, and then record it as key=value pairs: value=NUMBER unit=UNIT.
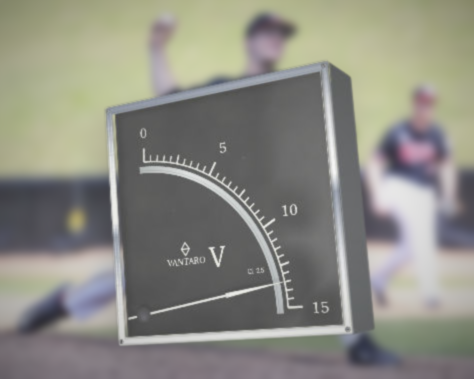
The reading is value=13.5 unit=V
